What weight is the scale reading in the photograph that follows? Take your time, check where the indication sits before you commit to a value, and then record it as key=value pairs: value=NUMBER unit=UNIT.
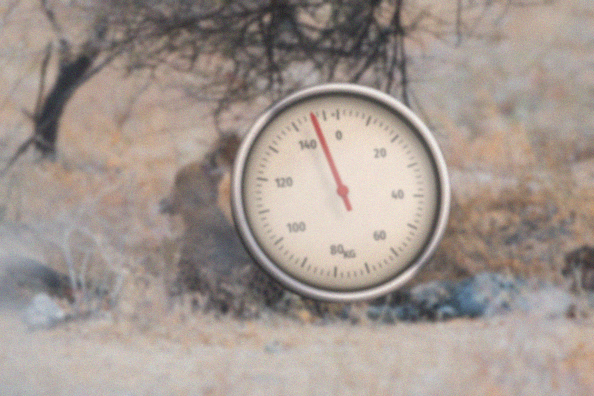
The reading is value=146 unit=kg
